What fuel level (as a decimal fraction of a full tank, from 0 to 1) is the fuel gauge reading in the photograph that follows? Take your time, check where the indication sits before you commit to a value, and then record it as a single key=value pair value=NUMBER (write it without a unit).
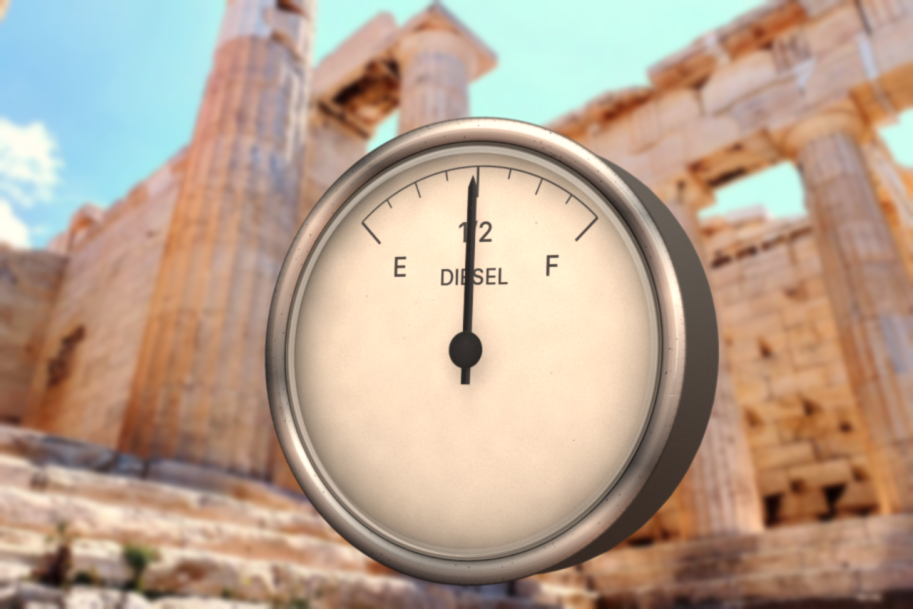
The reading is value=0.5
